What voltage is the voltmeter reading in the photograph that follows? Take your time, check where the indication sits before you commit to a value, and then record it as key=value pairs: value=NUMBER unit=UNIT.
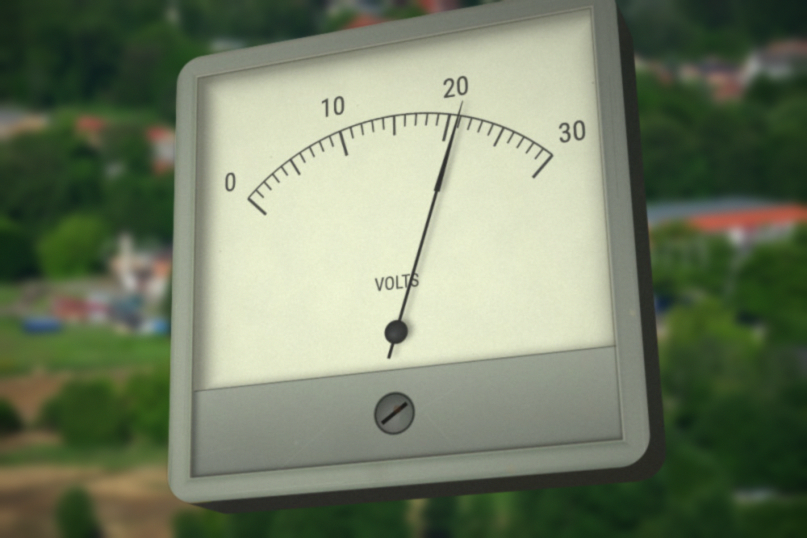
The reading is value=21 unit=V
